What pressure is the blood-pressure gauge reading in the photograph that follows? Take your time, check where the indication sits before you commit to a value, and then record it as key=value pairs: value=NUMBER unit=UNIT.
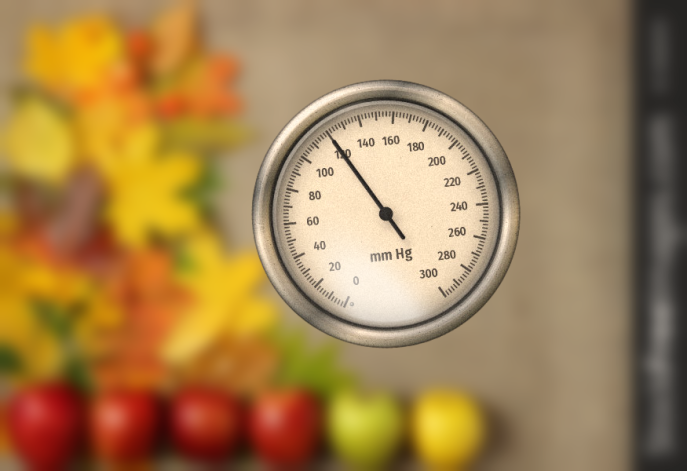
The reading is value=120 unit=mmHg
